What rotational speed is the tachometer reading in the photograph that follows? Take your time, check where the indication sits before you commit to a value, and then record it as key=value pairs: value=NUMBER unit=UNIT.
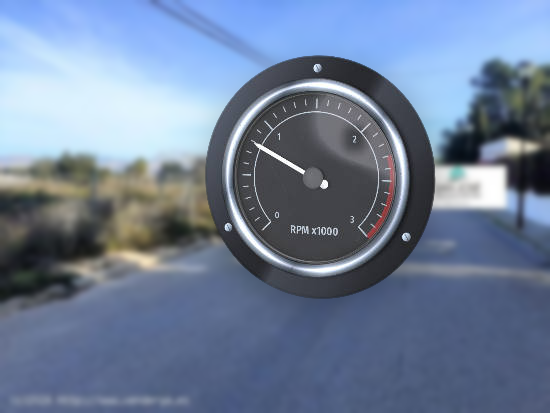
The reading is value=800 unit=rpm
